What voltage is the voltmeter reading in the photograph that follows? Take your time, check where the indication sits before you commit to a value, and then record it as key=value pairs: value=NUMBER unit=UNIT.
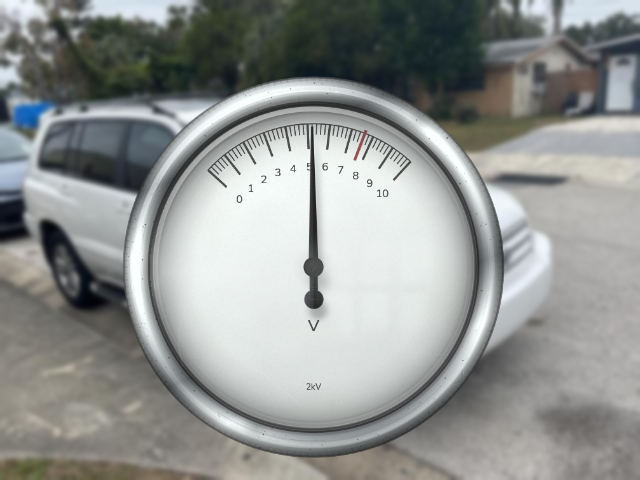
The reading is value=5.2 unit=V
